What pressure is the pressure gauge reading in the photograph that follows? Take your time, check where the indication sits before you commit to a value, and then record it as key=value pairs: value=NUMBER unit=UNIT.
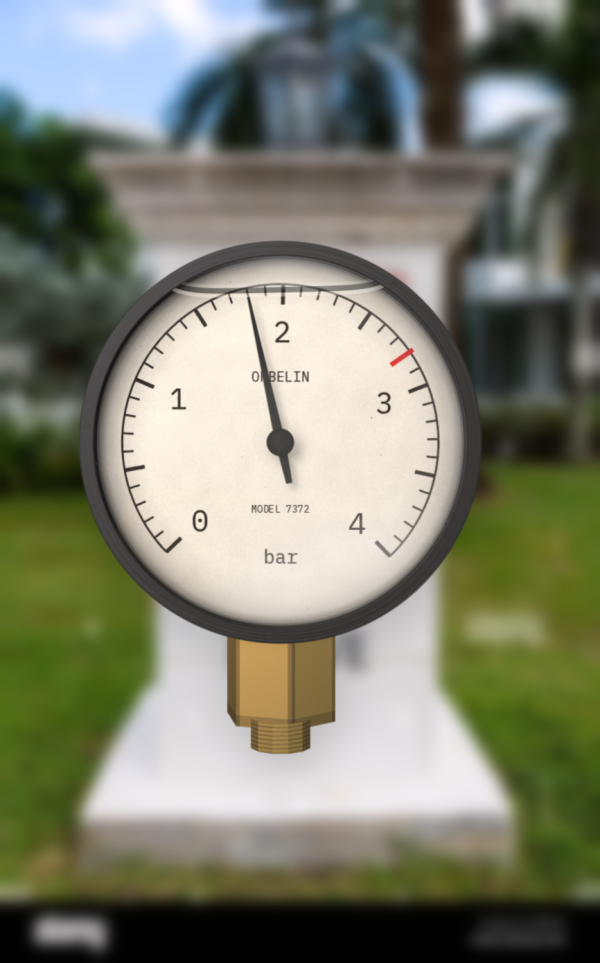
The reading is value=1.8 unit=bar
